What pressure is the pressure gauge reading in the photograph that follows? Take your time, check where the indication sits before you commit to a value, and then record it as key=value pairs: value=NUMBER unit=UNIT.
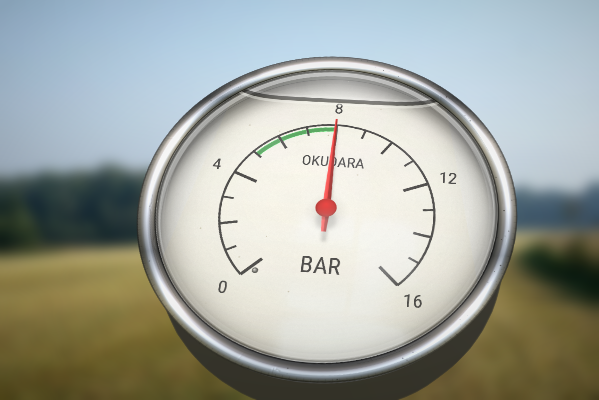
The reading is value=8 unit=bar
